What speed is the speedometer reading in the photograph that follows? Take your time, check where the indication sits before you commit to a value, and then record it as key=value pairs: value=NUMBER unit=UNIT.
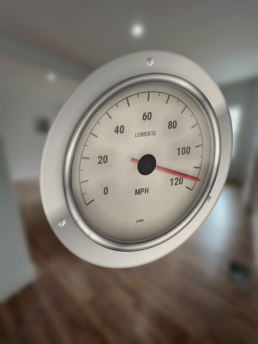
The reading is value=115 unit=mph
